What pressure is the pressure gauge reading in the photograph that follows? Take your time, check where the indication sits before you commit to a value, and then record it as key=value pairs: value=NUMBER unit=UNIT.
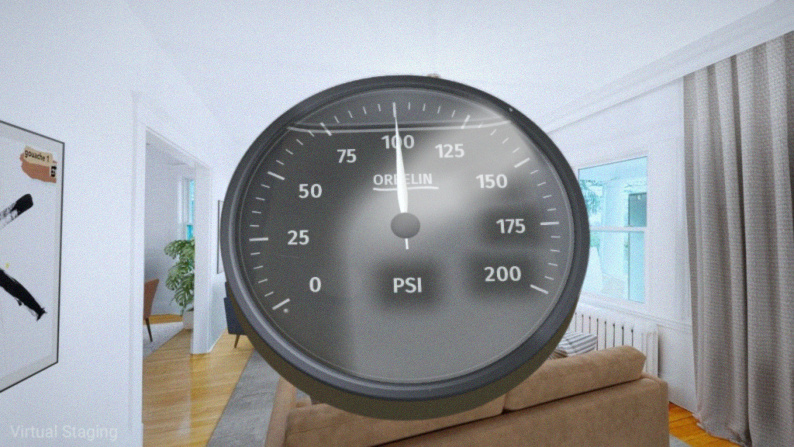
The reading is value=100 unit=psi
